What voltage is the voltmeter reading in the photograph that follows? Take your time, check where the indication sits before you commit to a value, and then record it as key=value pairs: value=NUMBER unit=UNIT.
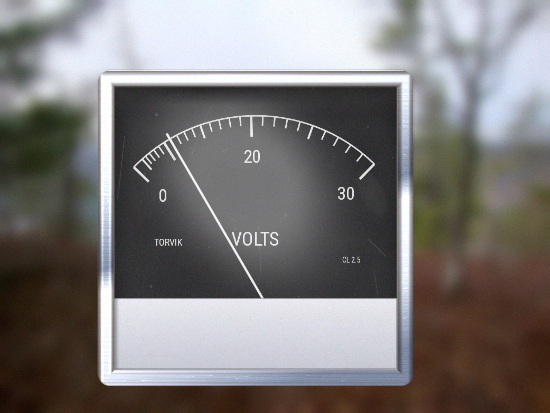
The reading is value=11 unit=V
